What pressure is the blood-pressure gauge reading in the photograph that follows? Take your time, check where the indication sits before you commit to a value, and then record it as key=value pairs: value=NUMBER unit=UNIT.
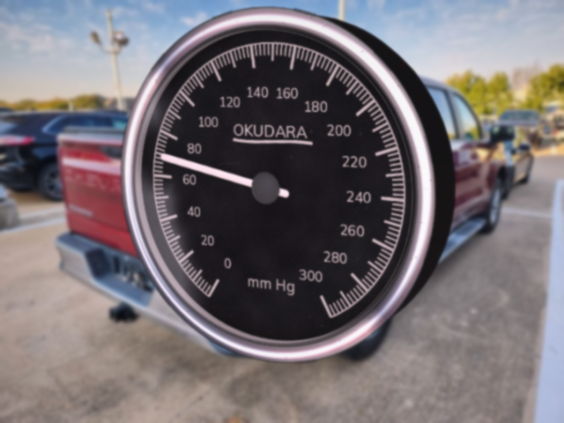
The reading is value=70 unit=mmHg
